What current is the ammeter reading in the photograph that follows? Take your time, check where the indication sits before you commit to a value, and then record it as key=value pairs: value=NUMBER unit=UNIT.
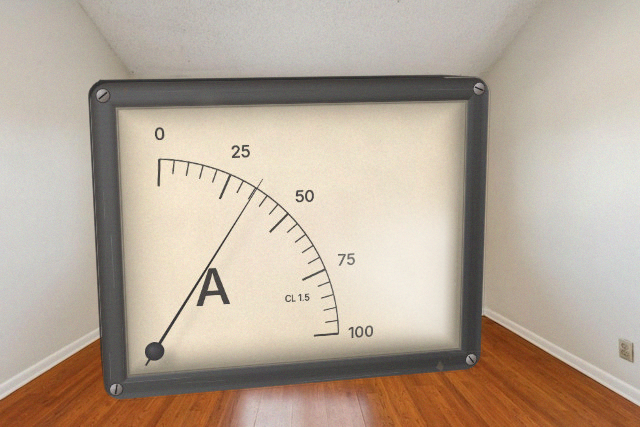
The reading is value=35 unit=A
